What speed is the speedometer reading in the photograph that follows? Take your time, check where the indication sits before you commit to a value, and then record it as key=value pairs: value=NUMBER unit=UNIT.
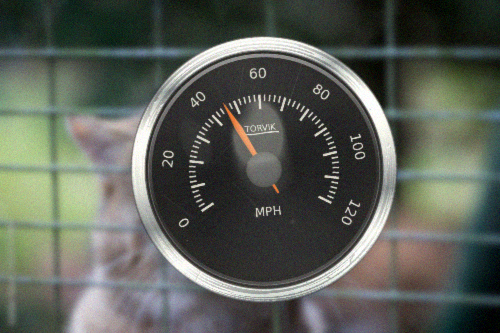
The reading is value=46 unit=mph
